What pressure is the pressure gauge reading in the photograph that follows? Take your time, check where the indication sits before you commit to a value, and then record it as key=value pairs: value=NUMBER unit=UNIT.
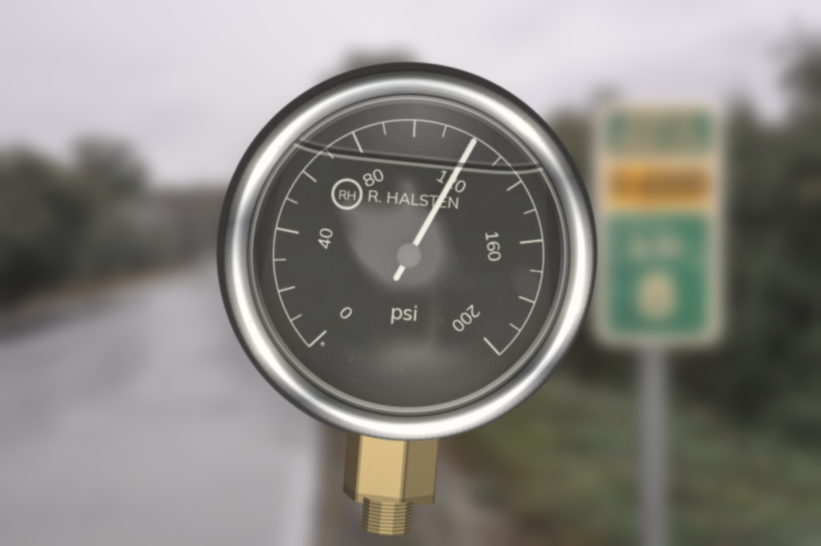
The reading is value=120 unit=psi
